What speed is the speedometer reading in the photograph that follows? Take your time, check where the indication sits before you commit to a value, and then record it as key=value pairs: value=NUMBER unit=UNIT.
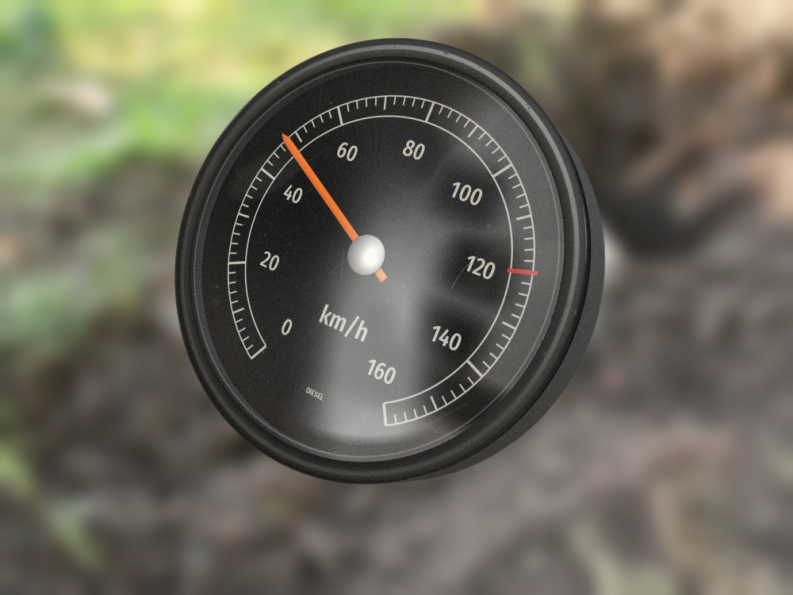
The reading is value=48 unit=km/h
